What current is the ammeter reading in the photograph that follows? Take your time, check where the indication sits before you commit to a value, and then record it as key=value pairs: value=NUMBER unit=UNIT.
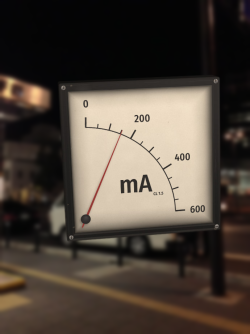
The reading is value=150 unit=mA
